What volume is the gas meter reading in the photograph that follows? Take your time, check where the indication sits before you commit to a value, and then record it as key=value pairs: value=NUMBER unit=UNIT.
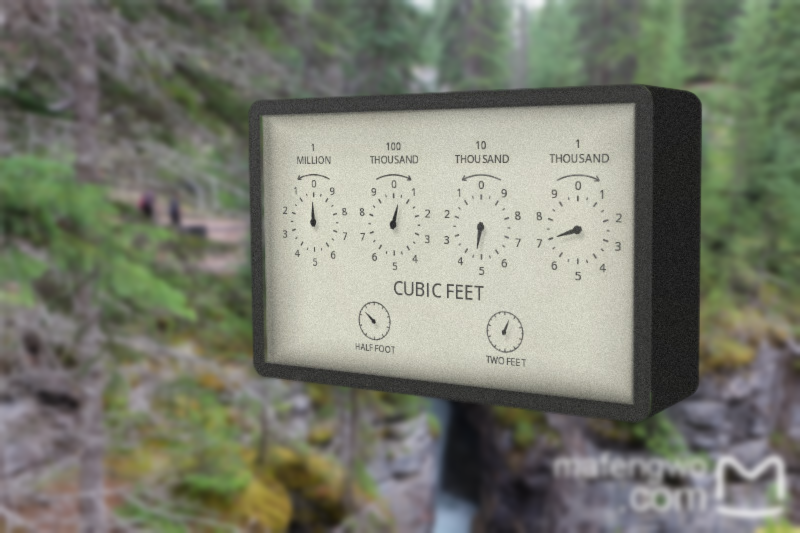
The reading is value=4700 unit=ft³
